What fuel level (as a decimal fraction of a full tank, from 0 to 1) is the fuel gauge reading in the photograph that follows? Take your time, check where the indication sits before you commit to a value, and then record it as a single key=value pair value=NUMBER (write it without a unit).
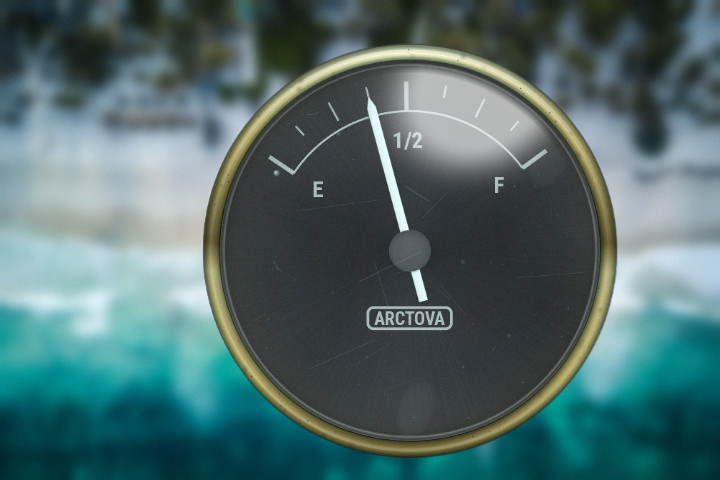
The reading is value=0.375
